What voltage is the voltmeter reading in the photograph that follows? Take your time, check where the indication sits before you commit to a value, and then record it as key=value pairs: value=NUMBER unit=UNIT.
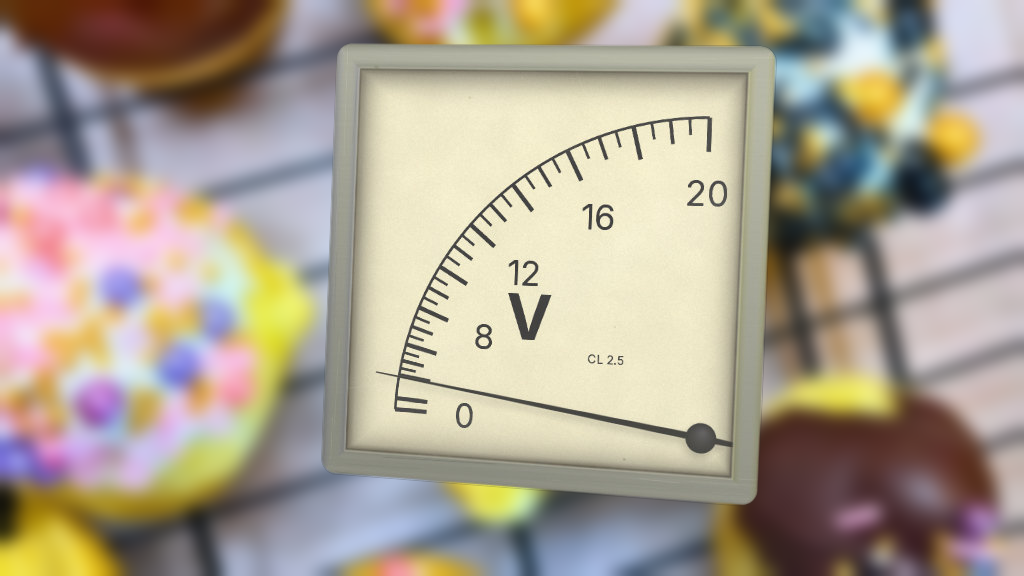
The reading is value=4 unit=V
